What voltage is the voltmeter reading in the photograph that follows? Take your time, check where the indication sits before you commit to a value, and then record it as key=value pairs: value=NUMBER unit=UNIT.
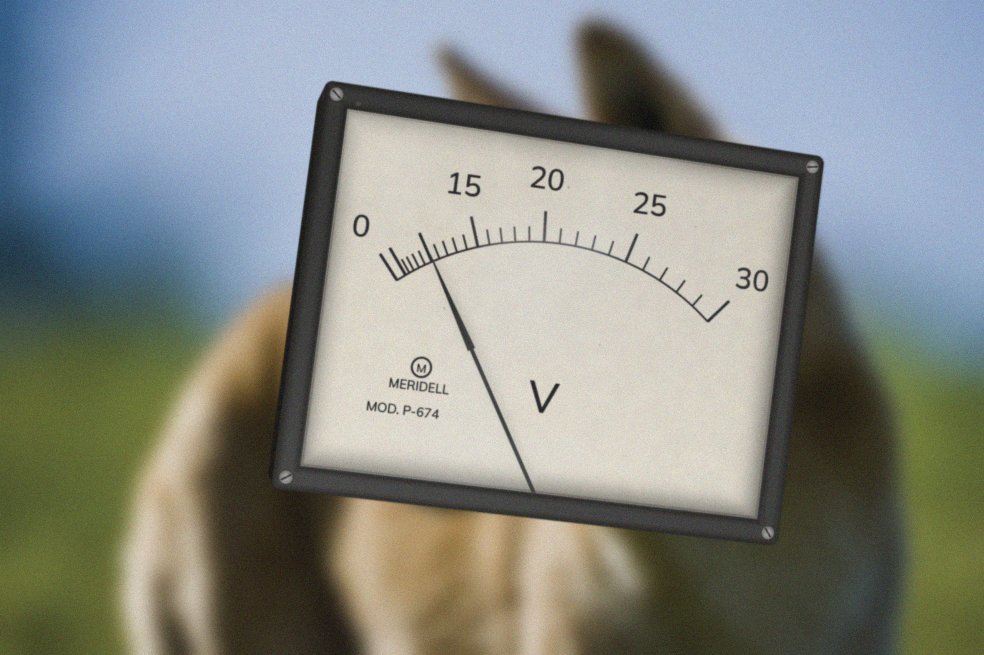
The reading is value=10 unit=V
